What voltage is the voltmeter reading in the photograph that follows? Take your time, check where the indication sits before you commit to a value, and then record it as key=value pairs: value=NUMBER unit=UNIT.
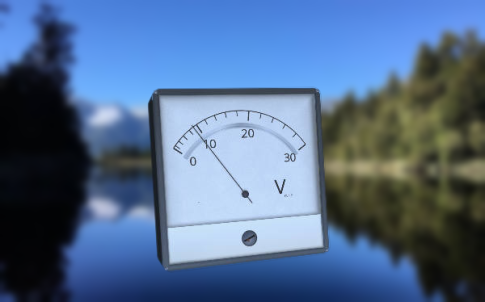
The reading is value=9 unit=V
